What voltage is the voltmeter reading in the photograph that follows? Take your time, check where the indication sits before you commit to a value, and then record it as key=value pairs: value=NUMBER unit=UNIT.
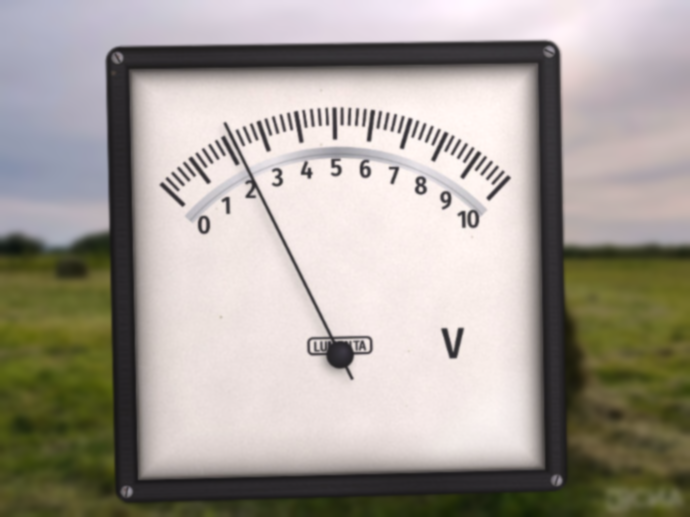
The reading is value=2.2 unit=V
